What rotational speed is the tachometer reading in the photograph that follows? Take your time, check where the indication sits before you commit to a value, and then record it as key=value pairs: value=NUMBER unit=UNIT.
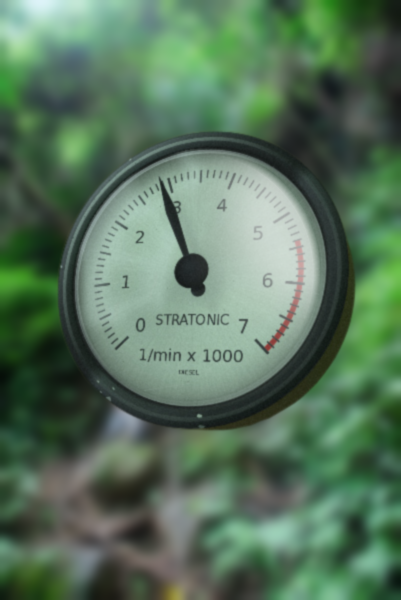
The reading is value=2900 unit=rpm
